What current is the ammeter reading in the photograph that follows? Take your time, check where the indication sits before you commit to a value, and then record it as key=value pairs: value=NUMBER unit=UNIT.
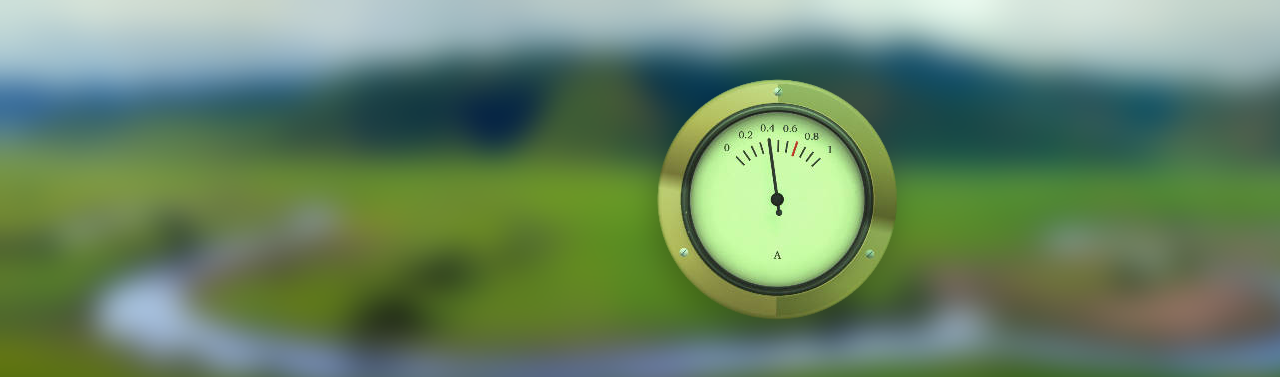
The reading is value=0.4 unit=A
